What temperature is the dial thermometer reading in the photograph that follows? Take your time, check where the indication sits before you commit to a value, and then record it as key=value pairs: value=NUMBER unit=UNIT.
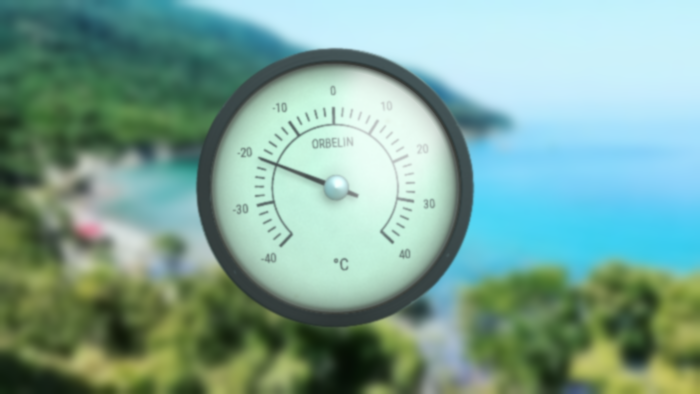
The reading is value=-20 unit=°C
